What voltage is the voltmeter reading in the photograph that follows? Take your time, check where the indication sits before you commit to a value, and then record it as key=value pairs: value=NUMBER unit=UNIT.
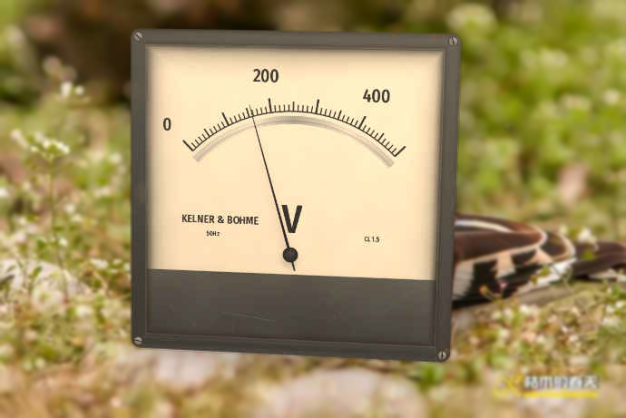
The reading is value=160 unit=V
